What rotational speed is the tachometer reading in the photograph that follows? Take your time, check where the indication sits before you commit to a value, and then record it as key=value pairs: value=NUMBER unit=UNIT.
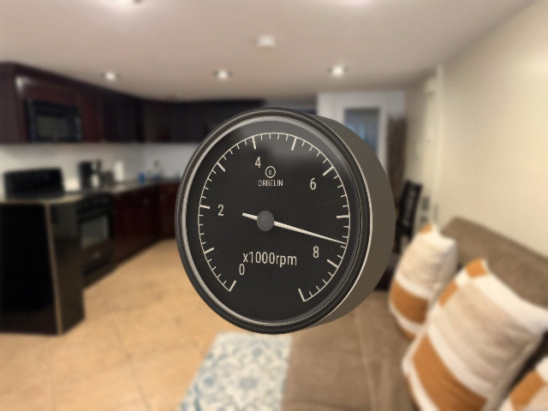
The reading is value=7500 unit=rpm
